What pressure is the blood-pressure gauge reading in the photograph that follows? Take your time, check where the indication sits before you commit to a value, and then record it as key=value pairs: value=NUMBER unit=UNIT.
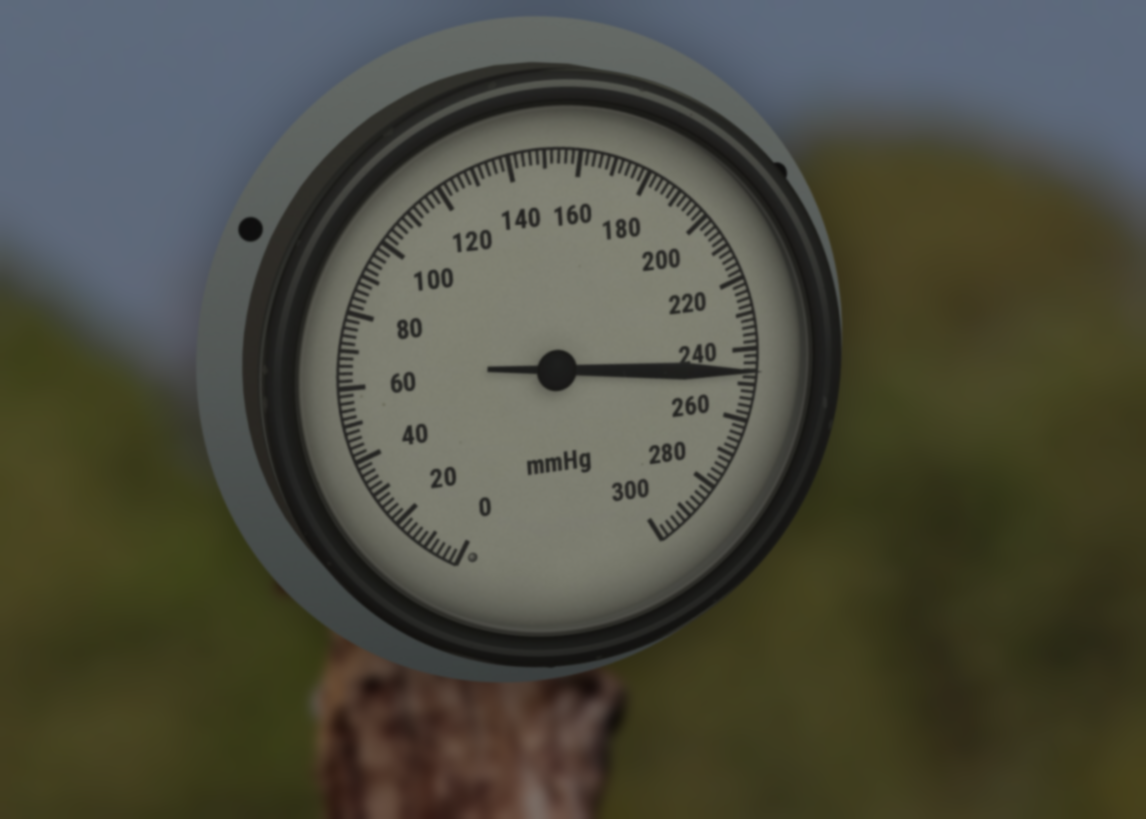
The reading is value=246 unit=mmHg
